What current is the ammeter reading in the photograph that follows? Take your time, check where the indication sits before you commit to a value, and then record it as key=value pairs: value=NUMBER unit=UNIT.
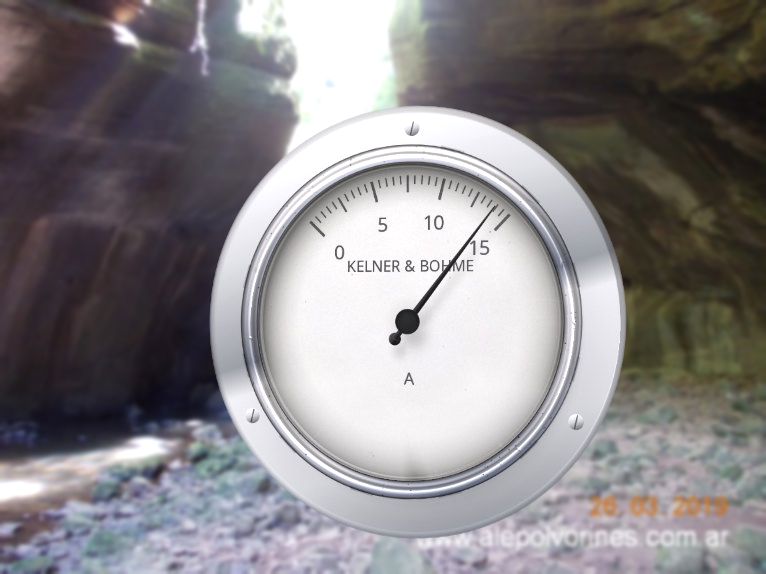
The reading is value=14 unit=A
